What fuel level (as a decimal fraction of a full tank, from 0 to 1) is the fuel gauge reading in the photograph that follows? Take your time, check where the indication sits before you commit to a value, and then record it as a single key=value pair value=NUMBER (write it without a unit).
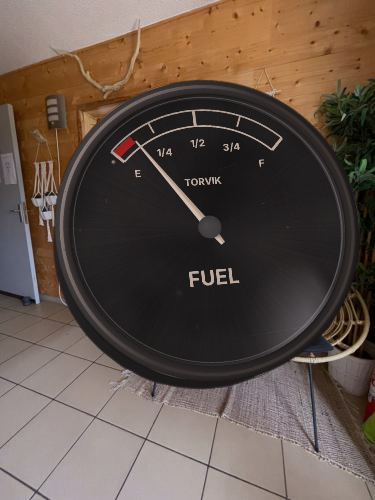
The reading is value=0.125
